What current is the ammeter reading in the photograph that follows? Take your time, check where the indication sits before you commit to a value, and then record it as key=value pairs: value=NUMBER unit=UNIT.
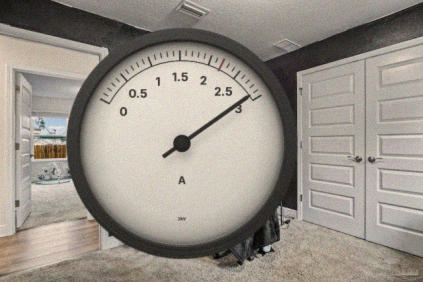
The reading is value=2.9 unit=A
